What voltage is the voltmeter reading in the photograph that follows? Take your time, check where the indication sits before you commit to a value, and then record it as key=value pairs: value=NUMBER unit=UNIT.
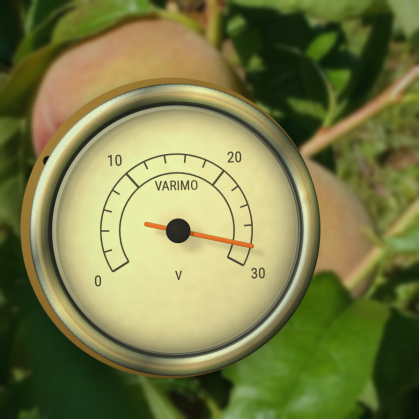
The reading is value=28 unit=V
